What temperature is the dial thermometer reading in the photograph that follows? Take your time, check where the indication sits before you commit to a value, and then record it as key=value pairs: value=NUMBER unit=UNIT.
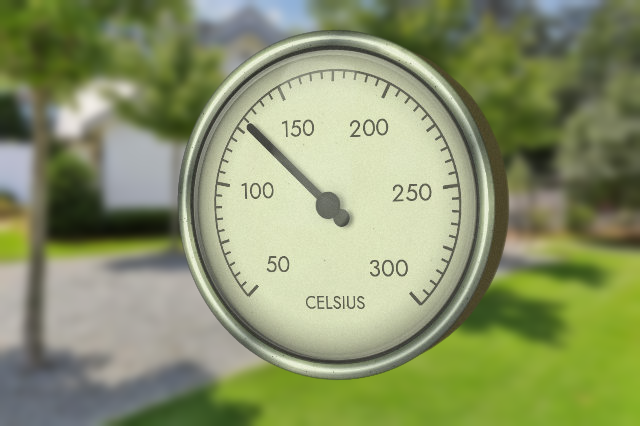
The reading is value=130 unit=°C
